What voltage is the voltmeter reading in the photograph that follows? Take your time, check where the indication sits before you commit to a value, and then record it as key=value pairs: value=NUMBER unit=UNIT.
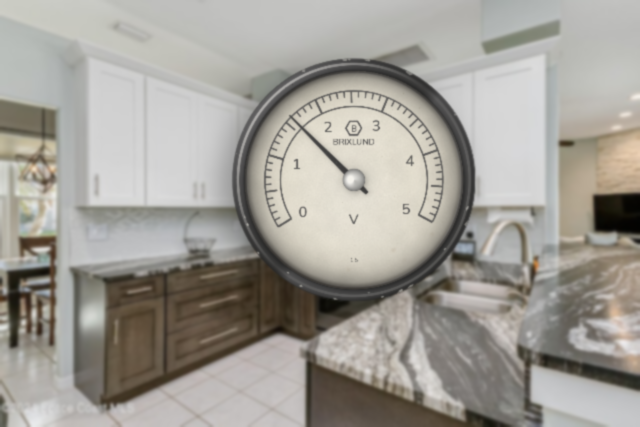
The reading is value=1.6 unit=V
